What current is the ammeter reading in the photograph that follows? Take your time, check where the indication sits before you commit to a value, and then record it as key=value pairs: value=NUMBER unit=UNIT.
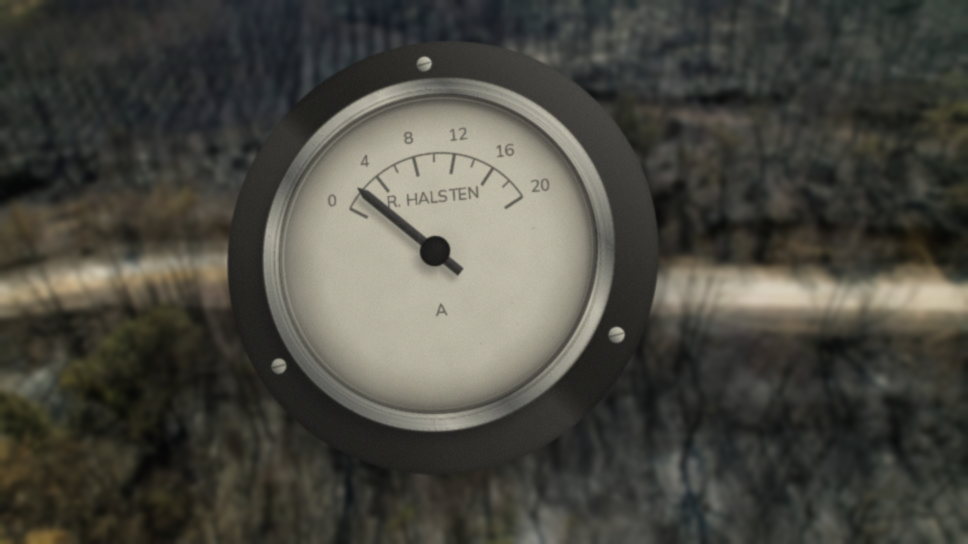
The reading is value=2 unit=A
